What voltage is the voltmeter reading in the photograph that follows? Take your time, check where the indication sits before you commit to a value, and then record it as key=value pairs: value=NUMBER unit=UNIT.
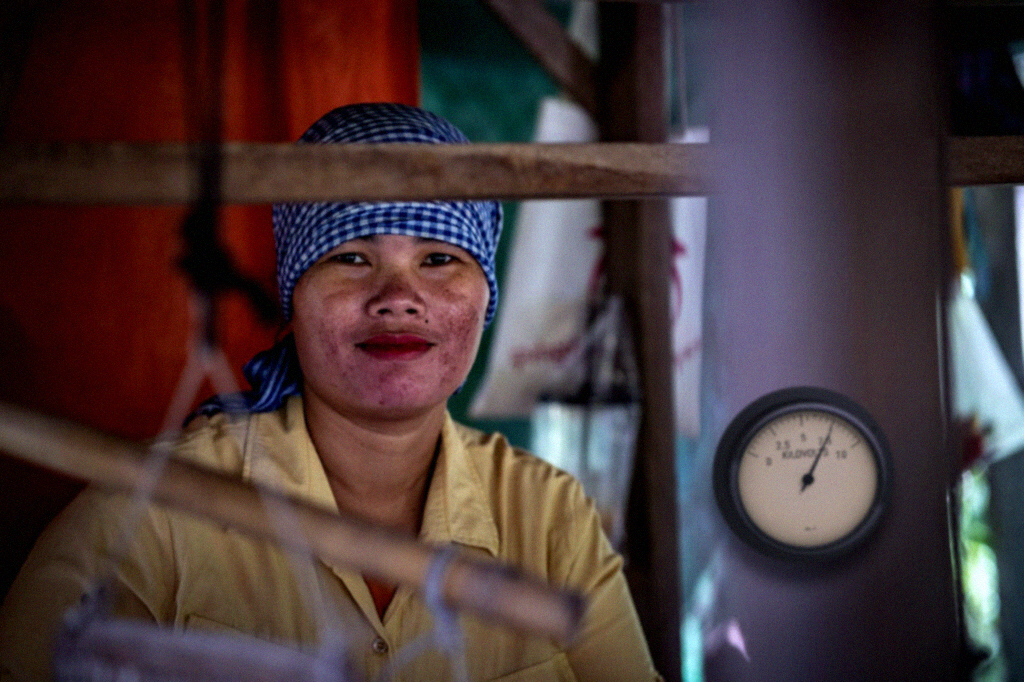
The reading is value=7.5 unit=kV
